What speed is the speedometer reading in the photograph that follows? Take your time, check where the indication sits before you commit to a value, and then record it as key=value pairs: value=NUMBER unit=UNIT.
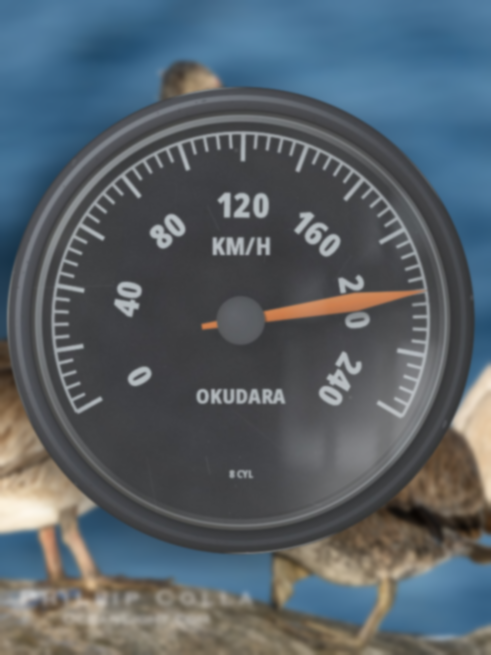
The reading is value=200 unit=km/h
